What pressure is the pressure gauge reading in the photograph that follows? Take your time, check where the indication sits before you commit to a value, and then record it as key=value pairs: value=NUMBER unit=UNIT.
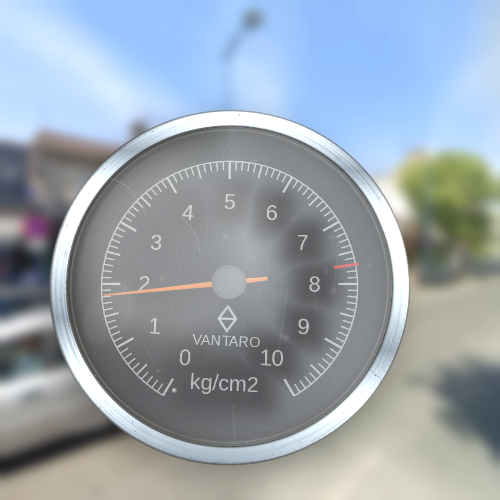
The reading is value=1.8 unit=kg/cm²
